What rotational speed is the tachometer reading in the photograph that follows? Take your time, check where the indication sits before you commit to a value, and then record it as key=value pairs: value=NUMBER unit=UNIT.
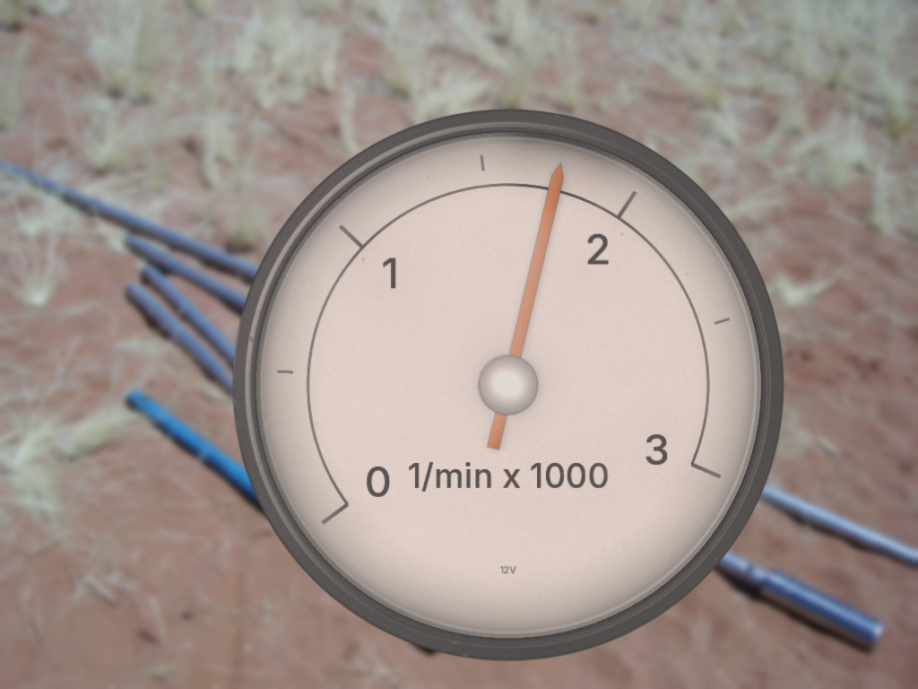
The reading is value=1750 unit=rpm
